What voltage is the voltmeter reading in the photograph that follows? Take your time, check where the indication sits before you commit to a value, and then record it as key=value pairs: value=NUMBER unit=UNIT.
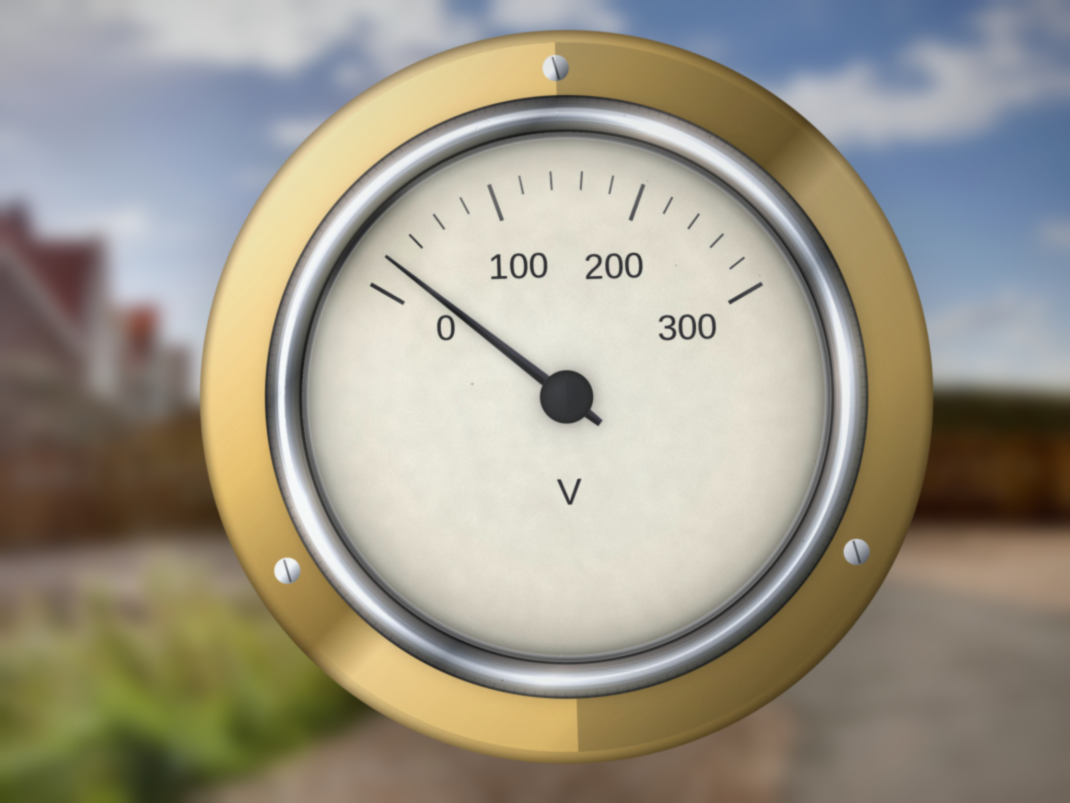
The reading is value=20 unit=V
